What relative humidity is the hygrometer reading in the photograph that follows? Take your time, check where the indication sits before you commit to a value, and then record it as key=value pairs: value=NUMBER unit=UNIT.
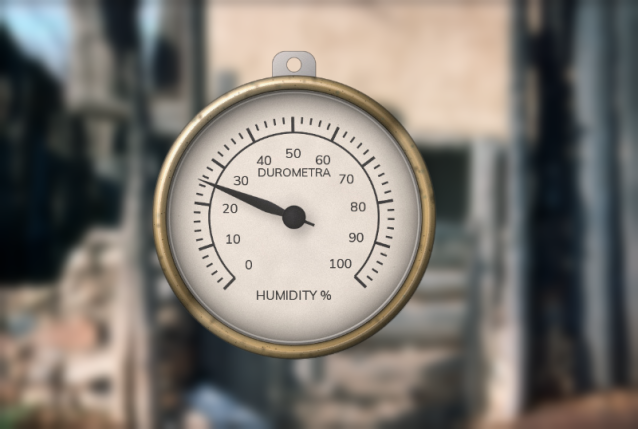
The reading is value=25 unit=%
